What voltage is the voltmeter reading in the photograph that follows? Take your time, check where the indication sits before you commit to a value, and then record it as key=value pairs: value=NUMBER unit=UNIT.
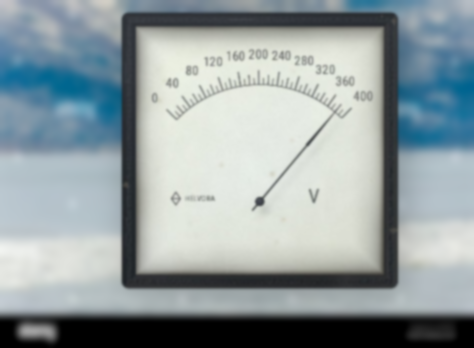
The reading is value=380 unit=V
